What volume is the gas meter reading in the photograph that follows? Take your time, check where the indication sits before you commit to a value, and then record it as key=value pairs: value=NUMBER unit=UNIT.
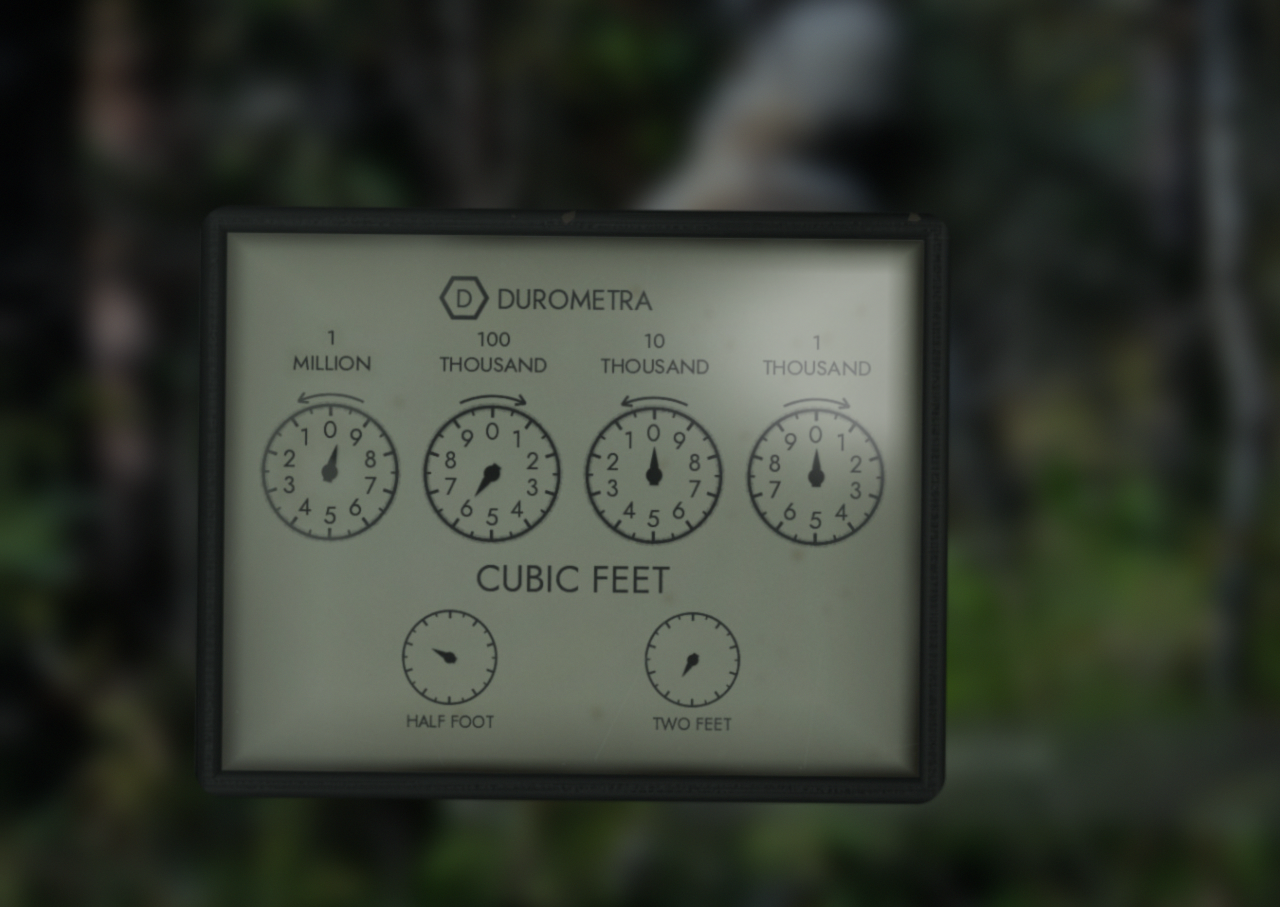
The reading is value=960000 unit=ft³
